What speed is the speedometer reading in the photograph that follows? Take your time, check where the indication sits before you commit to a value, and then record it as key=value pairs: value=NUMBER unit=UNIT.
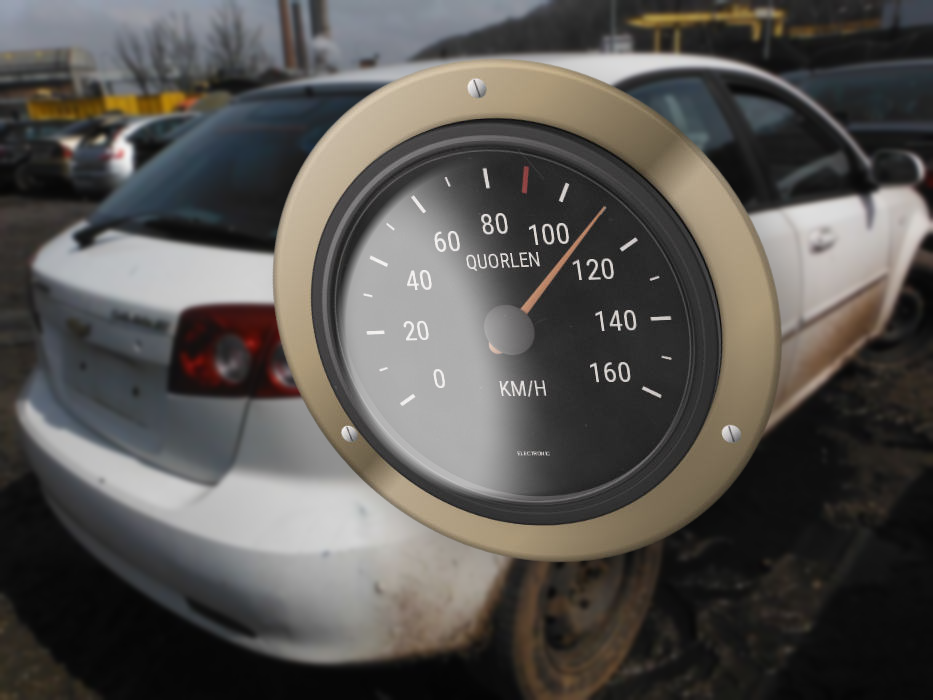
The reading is value=110 unit=km/h
